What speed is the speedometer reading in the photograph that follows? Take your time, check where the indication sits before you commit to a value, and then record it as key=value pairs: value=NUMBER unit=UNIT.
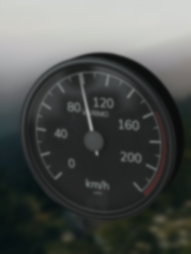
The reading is value=100 unit=km/h
